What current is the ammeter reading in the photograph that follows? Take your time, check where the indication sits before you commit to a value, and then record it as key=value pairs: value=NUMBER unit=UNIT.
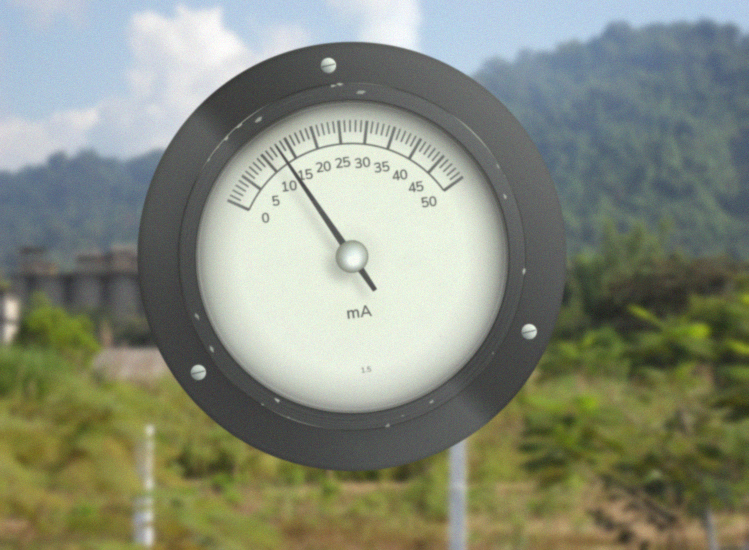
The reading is value=13 unit=mA
